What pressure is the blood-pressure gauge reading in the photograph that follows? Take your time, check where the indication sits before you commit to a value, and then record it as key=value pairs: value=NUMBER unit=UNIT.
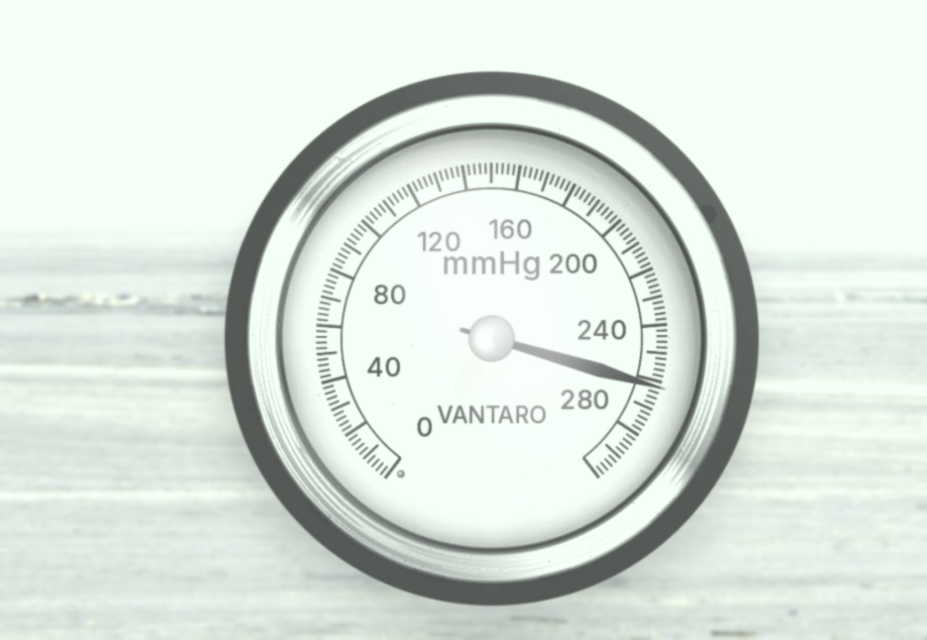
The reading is value=262 unit=mmHg
